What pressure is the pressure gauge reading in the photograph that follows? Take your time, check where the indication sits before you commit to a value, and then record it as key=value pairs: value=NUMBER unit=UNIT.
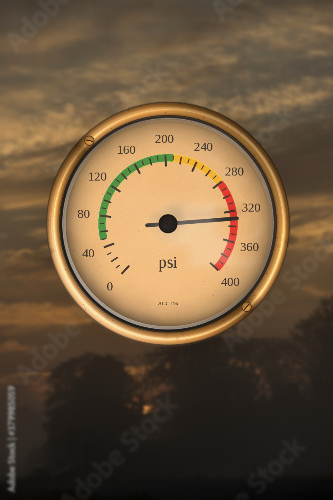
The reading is value=330 unit=psi
